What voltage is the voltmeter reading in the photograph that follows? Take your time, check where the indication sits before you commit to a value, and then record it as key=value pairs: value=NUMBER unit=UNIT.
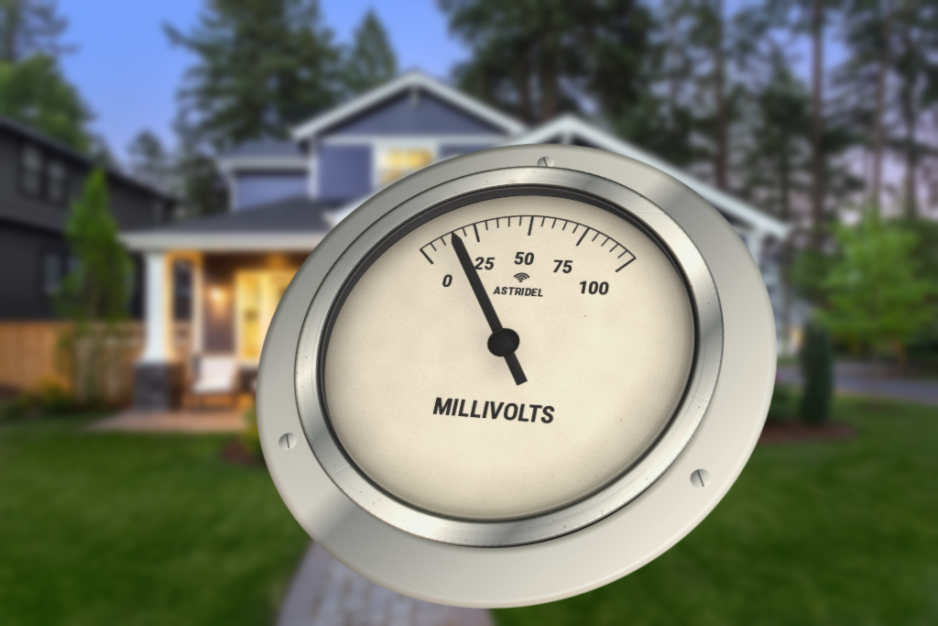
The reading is value=15 unit=mV
